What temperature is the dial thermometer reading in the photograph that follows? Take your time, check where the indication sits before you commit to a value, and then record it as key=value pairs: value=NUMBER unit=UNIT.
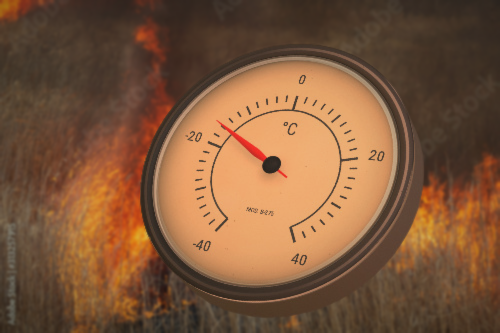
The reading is value=-16 unit=°C
